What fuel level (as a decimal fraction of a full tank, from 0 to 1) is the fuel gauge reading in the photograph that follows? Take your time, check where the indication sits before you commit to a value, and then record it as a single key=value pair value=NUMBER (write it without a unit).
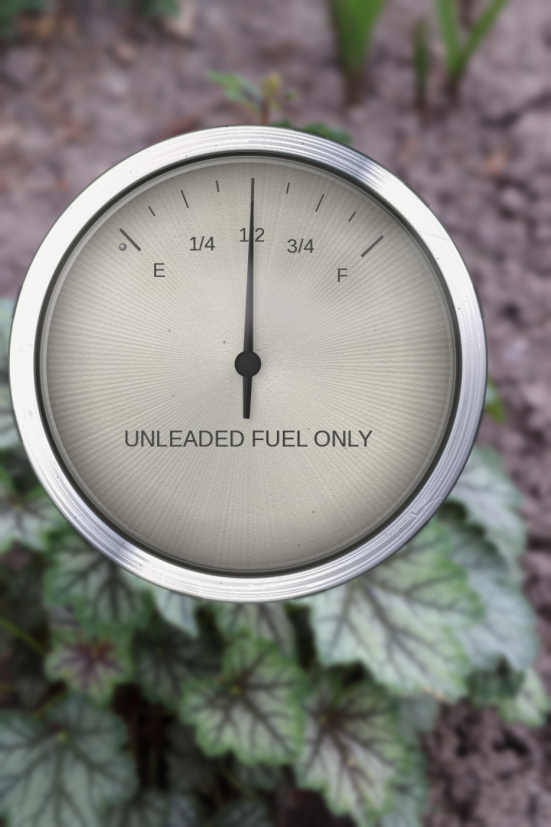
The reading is value=0.5
